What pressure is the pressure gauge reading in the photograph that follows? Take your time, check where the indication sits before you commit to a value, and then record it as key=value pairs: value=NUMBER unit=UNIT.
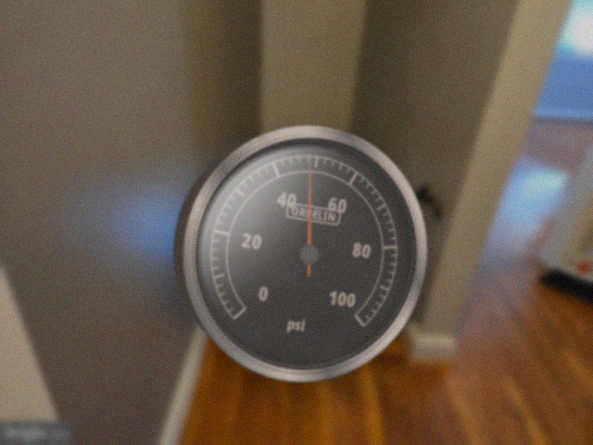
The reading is value=48 unit=psi
